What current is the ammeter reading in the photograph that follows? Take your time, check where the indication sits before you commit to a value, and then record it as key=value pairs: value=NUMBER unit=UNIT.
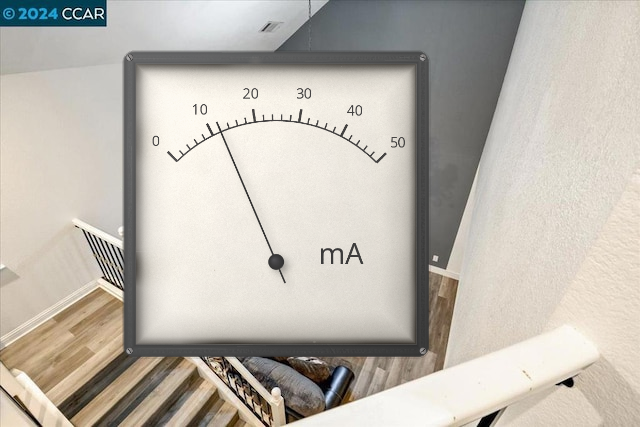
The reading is value=12 unit=mA
